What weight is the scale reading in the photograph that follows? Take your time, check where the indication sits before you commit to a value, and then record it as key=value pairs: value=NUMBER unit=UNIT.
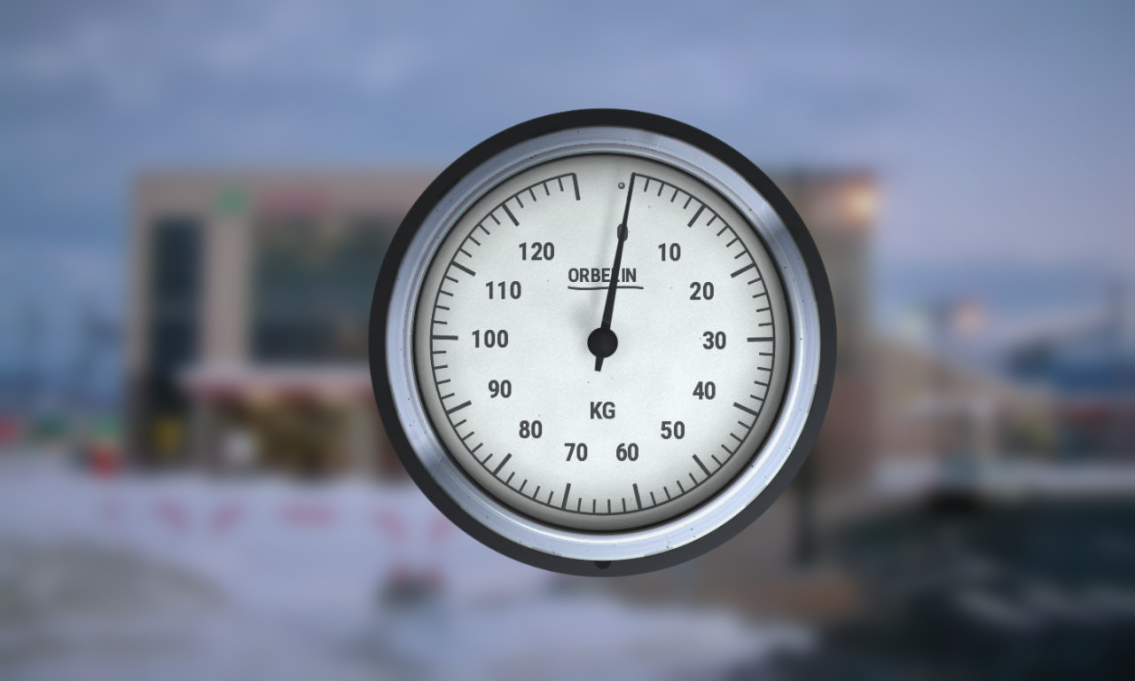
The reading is value=0 unit=kg
